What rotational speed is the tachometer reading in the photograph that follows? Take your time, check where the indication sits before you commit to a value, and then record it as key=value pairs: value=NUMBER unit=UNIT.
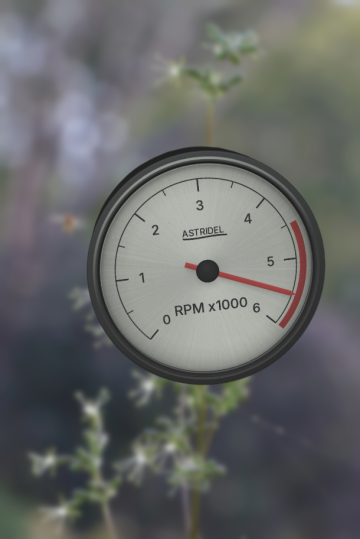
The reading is value=5500 unit=rpm
